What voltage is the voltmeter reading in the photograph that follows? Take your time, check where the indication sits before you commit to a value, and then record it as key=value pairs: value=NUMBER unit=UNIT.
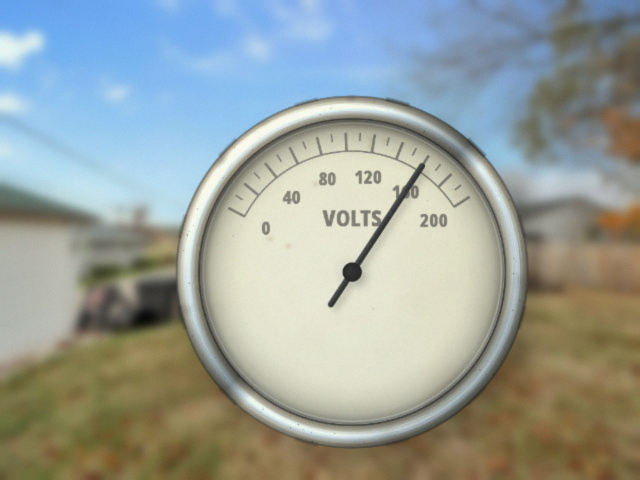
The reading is value=160 unit=V
